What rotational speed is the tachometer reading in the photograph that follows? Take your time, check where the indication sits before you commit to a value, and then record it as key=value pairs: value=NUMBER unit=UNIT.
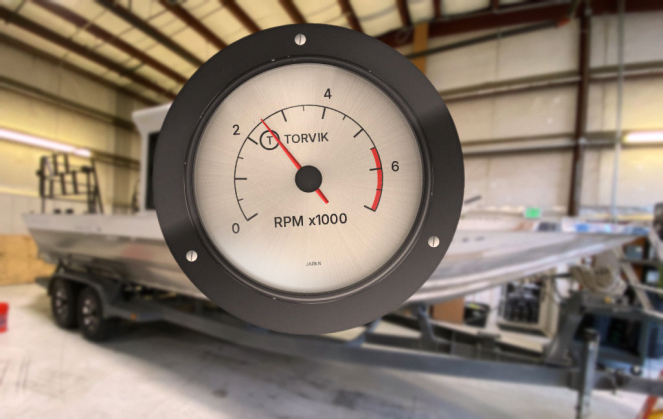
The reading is value=2500 unit=rpm
